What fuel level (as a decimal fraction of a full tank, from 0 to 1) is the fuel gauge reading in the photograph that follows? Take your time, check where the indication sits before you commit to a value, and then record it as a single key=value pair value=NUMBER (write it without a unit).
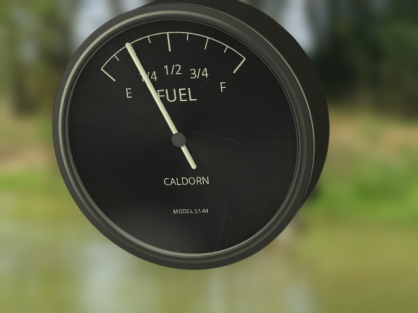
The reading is value=0.25
